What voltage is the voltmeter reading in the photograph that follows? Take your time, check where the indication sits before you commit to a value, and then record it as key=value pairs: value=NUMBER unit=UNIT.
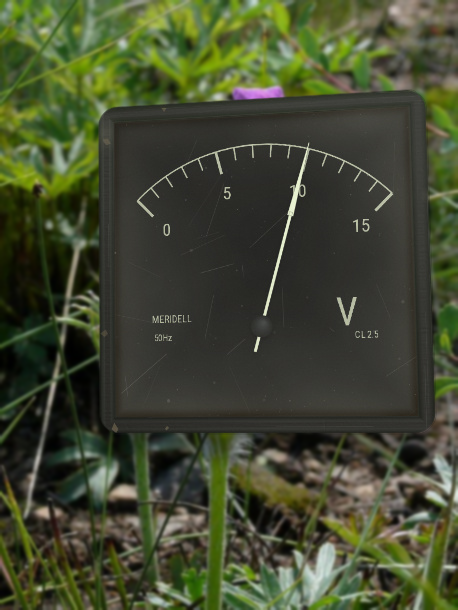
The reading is value=10 unit=V
